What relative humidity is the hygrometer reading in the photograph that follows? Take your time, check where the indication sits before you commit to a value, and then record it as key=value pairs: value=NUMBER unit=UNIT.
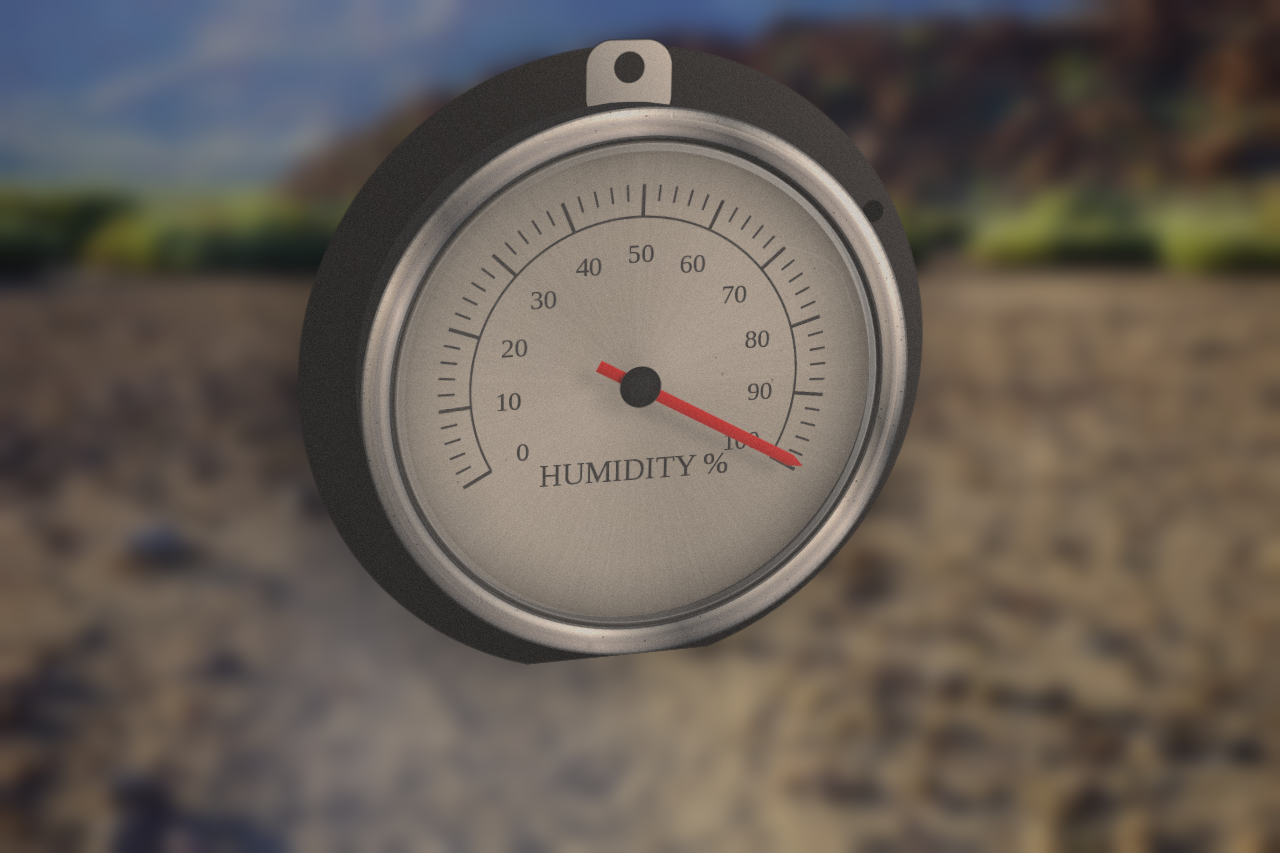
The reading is value=99 unit=%
